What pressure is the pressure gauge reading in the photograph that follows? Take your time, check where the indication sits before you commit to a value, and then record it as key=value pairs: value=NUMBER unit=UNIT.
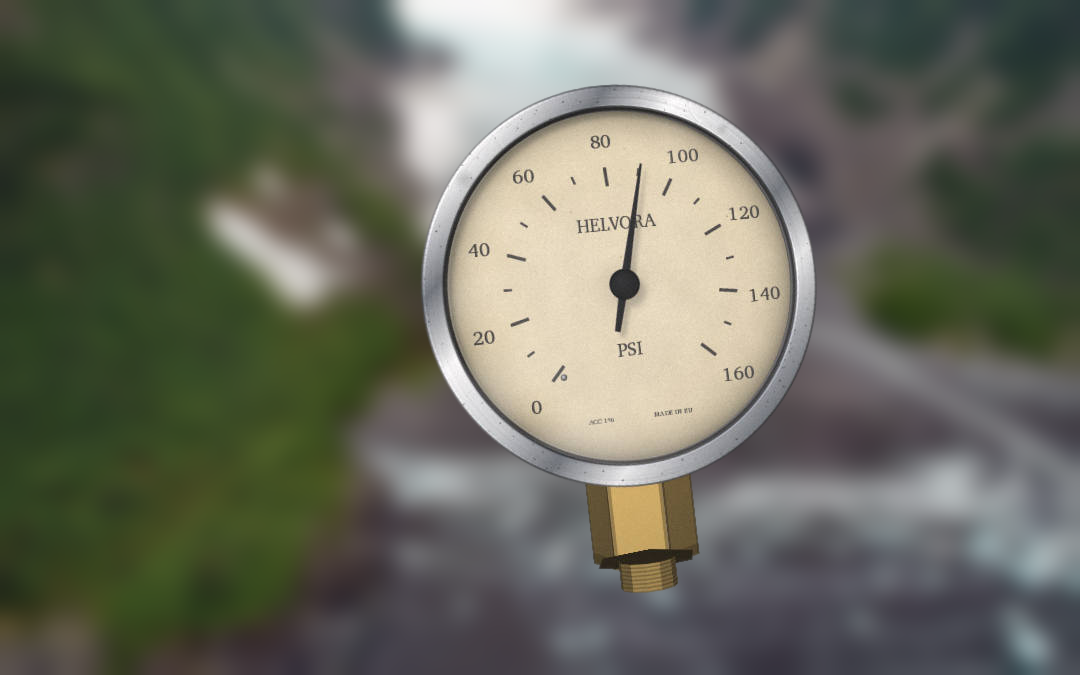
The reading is value=90 unit=psi
